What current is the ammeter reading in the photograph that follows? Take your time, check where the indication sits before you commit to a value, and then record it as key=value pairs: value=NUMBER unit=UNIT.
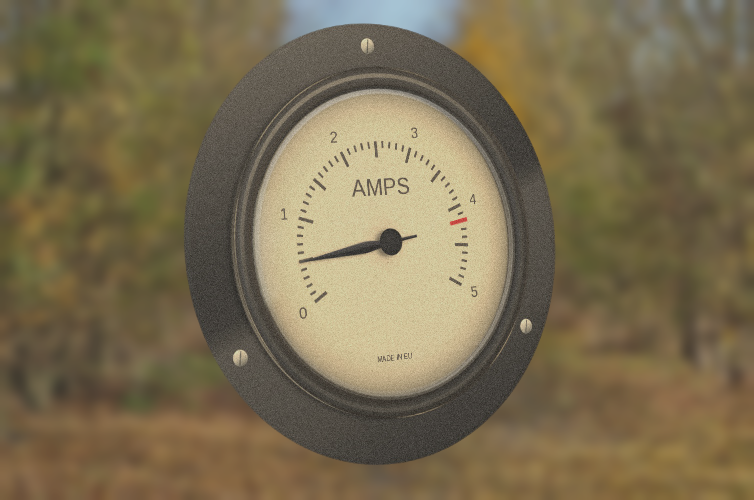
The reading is value=0.5 unit=A
